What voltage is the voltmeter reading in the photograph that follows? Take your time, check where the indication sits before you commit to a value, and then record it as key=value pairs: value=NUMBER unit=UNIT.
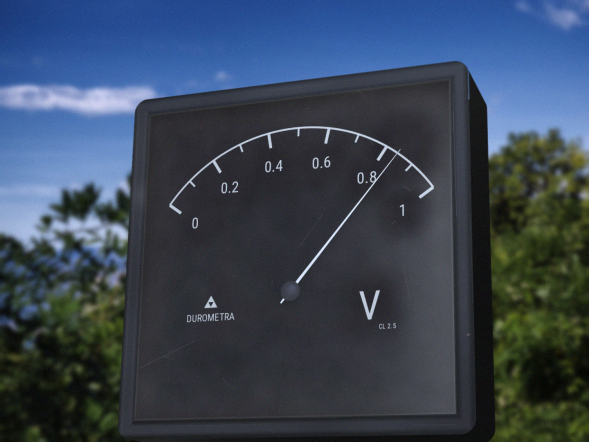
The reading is value=0.85 unit=V
